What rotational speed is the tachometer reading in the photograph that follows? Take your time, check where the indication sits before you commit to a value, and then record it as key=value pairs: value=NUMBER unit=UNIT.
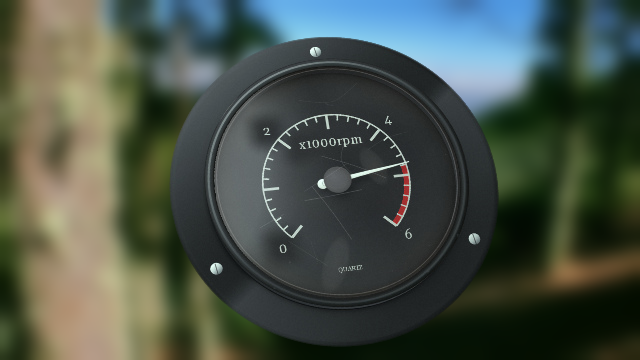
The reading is value=4800 unit=rpm
